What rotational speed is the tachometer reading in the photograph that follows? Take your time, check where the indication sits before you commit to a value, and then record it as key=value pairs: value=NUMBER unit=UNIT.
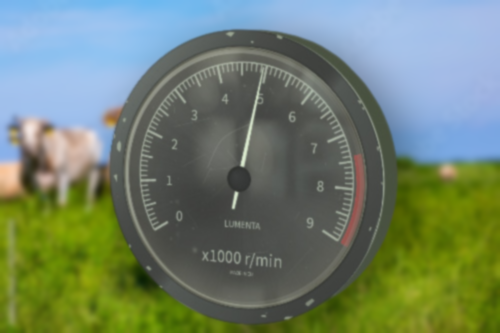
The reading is value=5000 unit=rpm
